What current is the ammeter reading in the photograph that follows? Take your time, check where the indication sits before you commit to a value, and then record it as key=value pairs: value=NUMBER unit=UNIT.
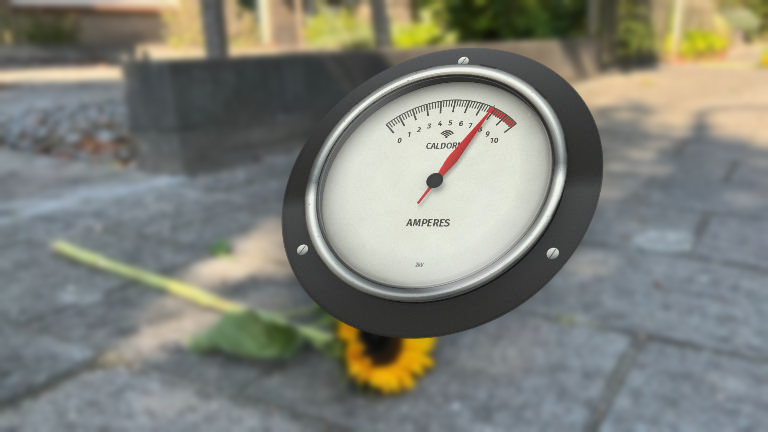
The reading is value=8 unit=A
